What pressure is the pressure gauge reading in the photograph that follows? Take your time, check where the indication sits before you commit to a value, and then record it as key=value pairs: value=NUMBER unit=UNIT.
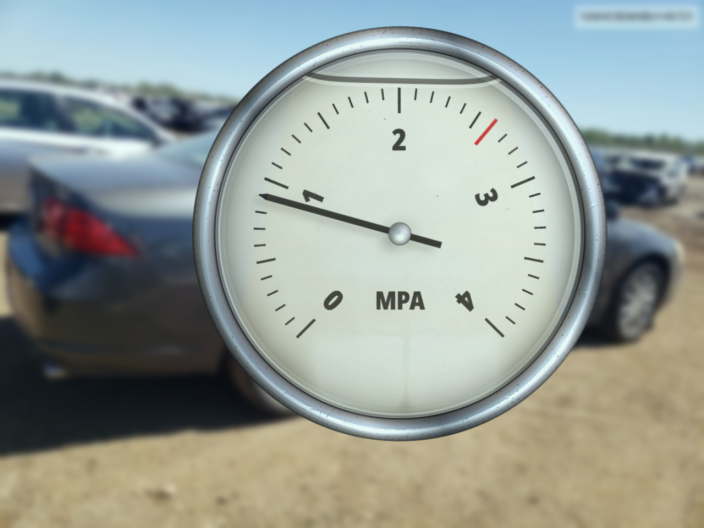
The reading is value=0.9 unit=MPa
